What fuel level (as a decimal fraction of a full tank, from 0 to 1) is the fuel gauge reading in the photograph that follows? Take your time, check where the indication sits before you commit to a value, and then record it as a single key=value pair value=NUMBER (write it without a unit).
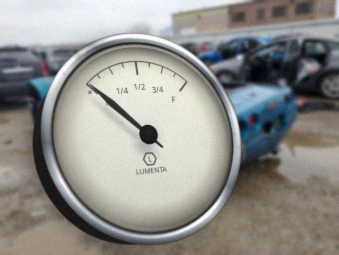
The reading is value=0
